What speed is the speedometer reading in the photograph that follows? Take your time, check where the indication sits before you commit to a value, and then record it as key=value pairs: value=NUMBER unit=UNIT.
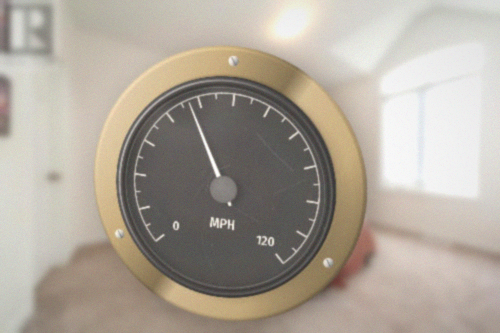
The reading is value=47.5 unit=mph
